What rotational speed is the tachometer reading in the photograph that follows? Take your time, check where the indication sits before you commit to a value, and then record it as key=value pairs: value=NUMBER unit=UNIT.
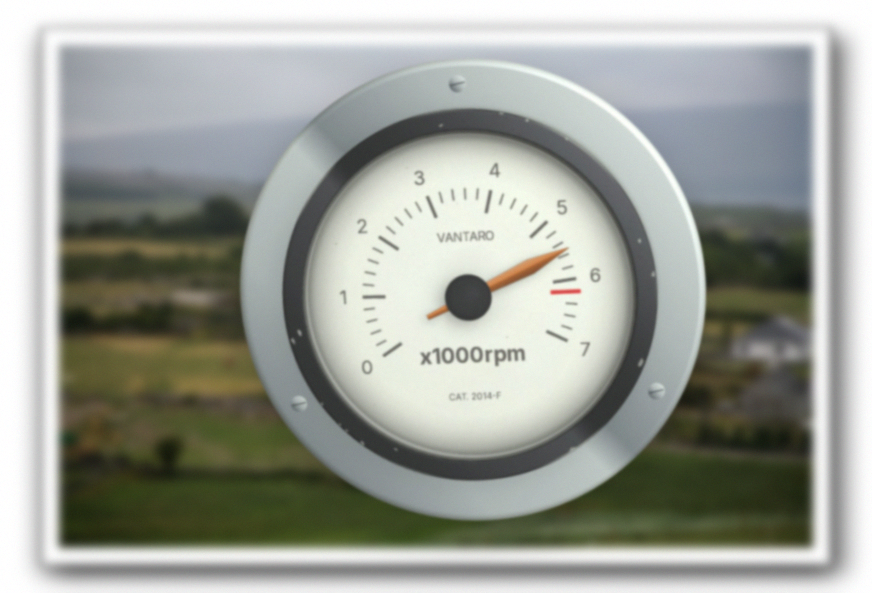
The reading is value=5500 unit=rpm
